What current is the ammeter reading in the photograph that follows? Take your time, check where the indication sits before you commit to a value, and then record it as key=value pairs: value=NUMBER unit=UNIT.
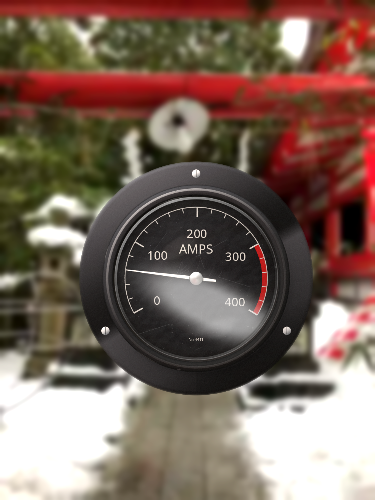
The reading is value=60 unit=A
